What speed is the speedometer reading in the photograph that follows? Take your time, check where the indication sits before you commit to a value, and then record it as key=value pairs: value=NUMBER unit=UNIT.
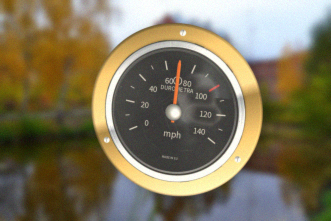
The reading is value=70 unit=mph
